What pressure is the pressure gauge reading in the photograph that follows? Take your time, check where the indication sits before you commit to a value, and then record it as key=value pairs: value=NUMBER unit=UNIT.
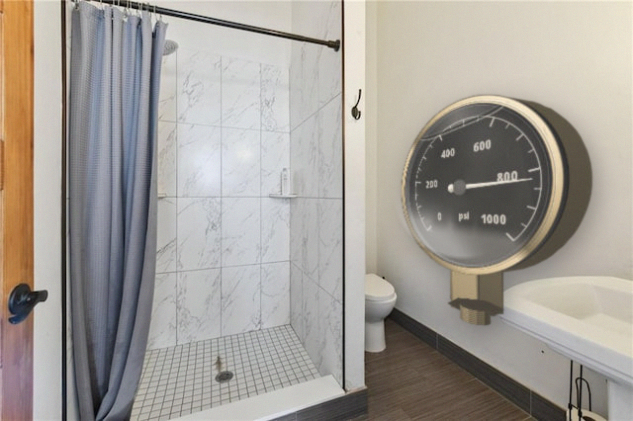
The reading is value=825 unit=psi
